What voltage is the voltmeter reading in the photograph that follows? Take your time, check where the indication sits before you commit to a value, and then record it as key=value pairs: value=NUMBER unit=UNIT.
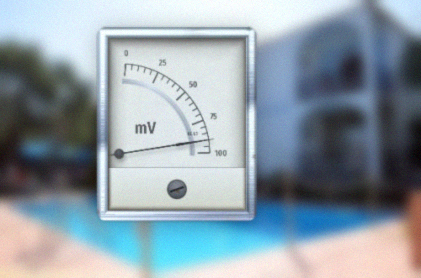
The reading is value=90 unit=mV
